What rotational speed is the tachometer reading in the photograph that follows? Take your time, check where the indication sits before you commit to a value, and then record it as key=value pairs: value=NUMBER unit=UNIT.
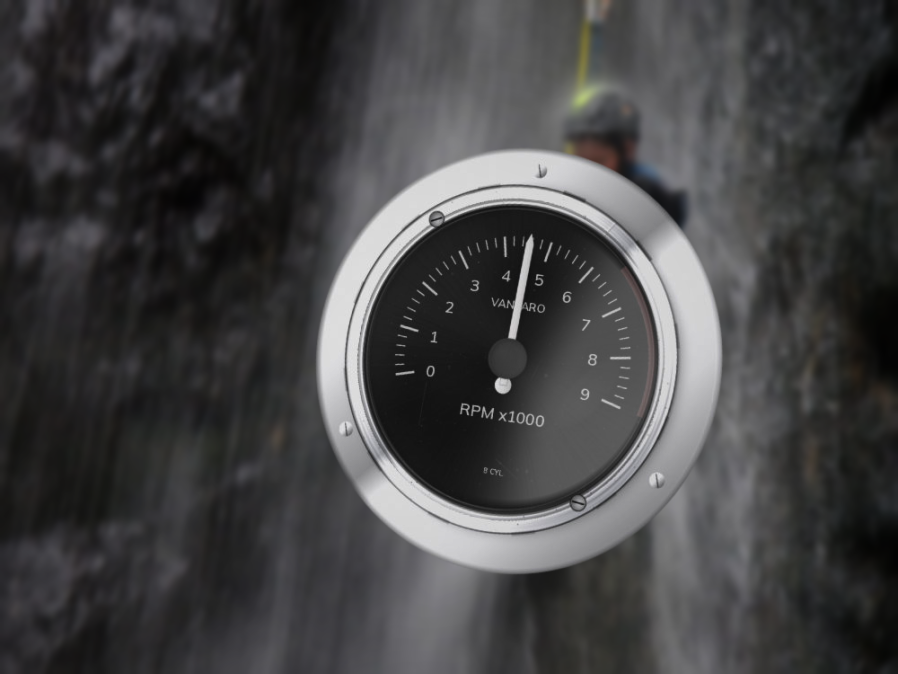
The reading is value=4600 unit=rpm
